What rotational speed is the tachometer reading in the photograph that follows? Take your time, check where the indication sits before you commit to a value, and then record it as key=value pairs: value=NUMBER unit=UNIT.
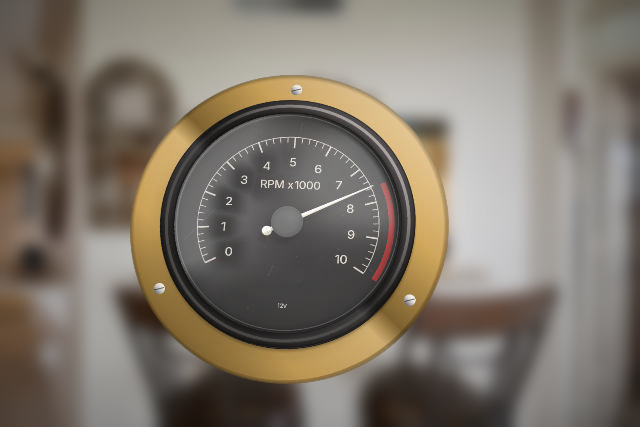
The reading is value=7600 unit=rpm
